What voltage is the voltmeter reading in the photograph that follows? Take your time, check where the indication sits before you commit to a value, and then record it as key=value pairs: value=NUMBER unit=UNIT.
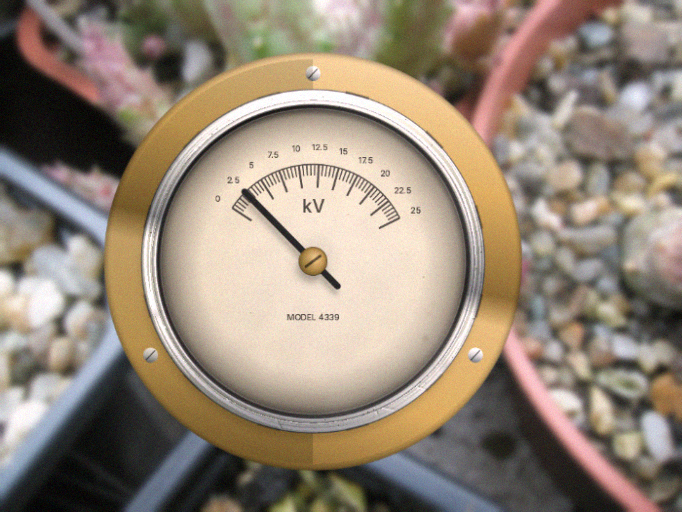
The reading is value=2.5 unit=kV
